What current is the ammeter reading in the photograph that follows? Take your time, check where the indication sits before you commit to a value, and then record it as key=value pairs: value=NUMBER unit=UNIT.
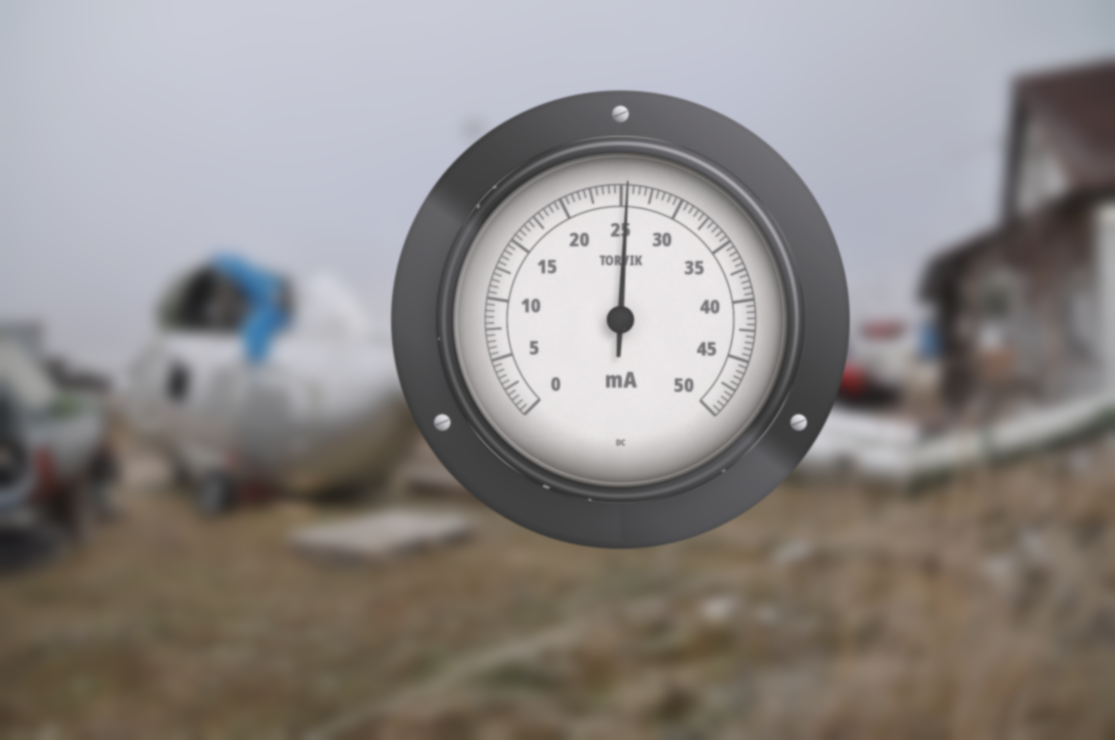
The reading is value=25.5 unit=mA
